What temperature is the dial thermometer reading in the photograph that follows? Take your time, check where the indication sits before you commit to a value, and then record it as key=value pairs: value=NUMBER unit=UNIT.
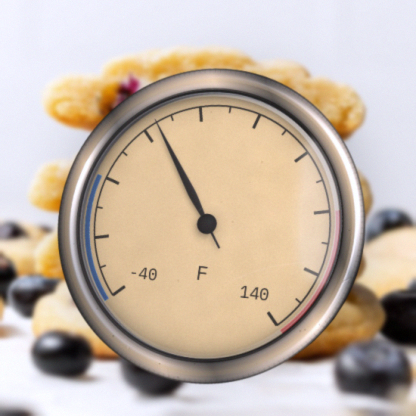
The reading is value=25 unit=°F
